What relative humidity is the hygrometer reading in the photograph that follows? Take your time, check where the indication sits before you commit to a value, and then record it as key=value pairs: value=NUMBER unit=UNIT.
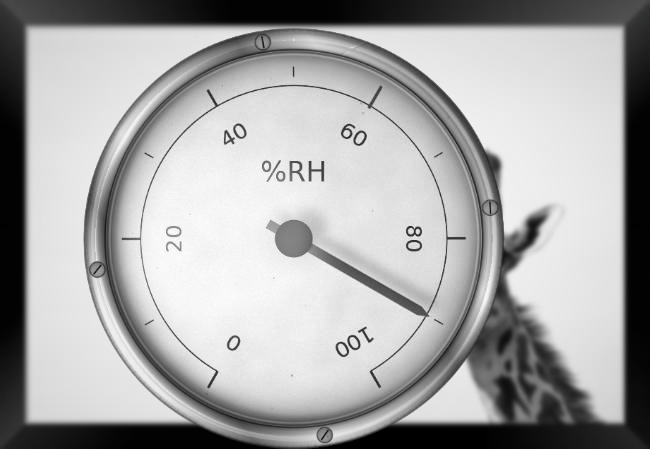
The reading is value=90 unit=%
